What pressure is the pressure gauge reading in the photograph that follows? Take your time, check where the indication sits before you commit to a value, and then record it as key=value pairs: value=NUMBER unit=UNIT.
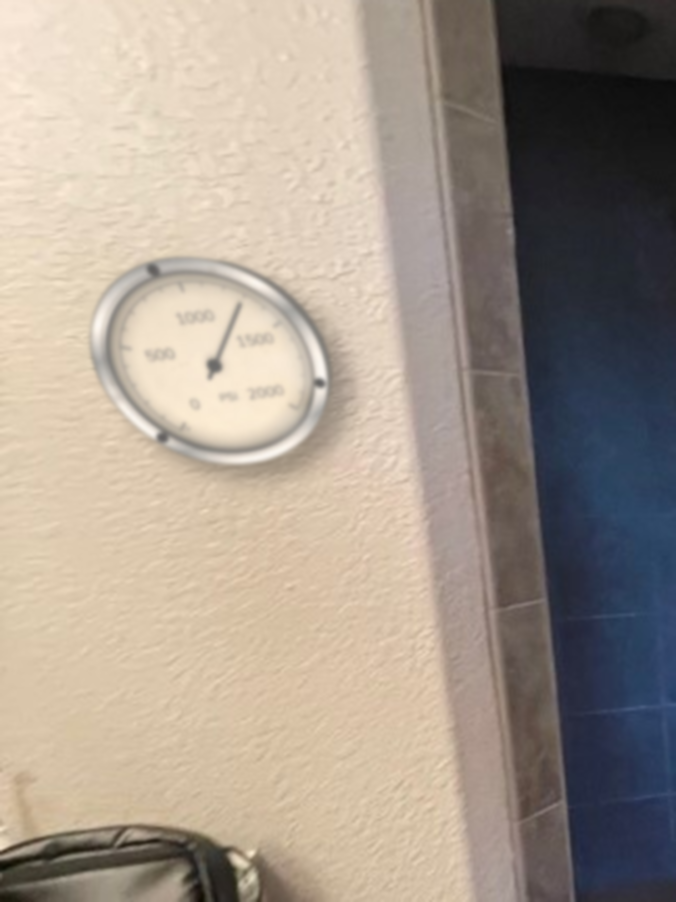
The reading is value=1300 unit=psi
